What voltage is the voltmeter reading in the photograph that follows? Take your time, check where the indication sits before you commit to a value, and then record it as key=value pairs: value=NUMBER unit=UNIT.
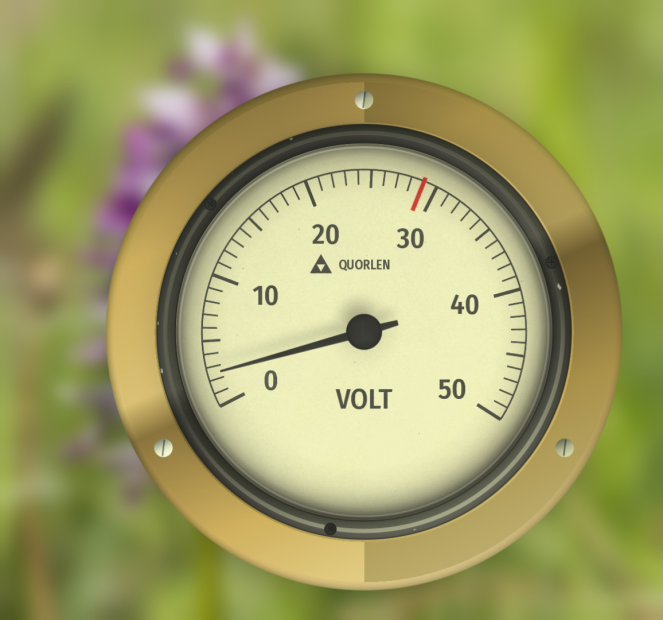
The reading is value=2.5 unit=V
